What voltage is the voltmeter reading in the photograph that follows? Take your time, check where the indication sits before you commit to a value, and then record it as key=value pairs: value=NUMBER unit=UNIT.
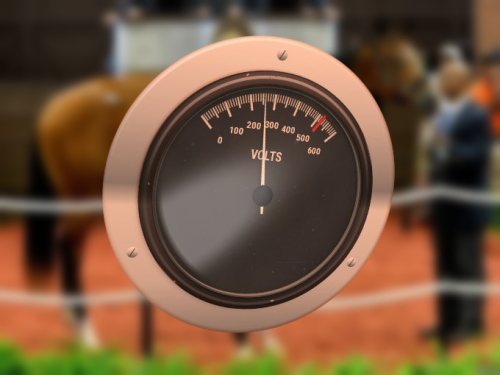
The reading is value=250 unit=V
